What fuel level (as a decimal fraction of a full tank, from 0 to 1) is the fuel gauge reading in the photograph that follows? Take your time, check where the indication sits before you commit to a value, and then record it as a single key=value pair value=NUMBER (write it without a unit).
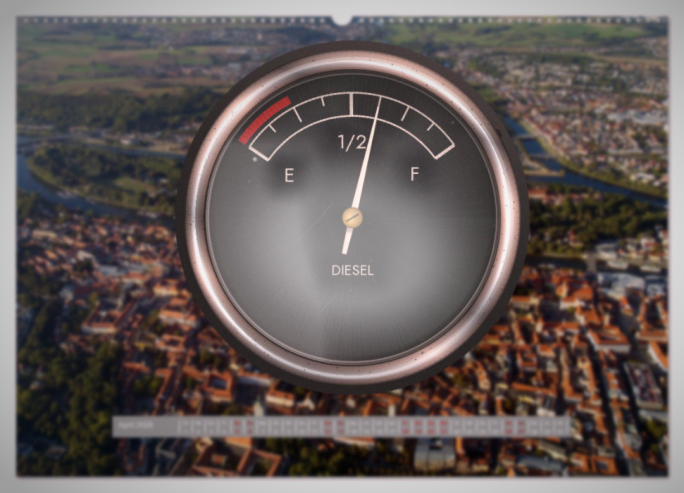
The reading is value=0.625
